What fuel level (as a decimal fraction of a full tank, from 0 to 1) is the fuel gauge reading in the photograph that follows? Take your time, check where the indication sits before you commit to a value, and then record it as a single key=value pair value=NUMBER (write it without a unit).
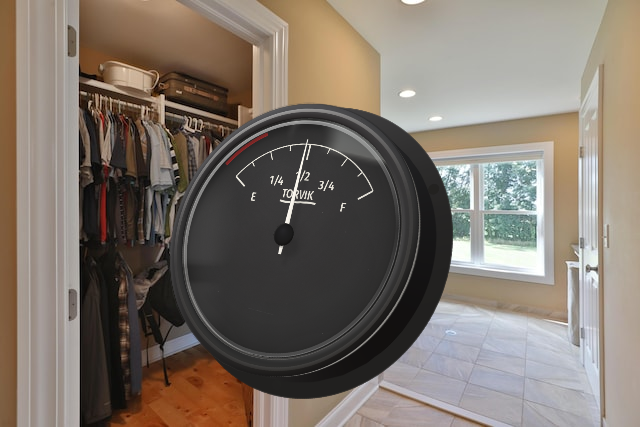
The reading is value=0.5
